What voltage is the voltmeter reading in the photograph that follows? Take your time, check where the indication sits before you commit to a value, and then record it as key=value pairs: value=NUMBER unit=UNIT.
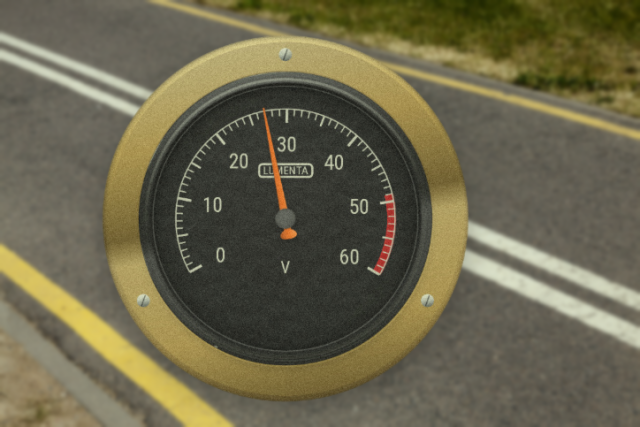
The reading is value=27 unit=V
